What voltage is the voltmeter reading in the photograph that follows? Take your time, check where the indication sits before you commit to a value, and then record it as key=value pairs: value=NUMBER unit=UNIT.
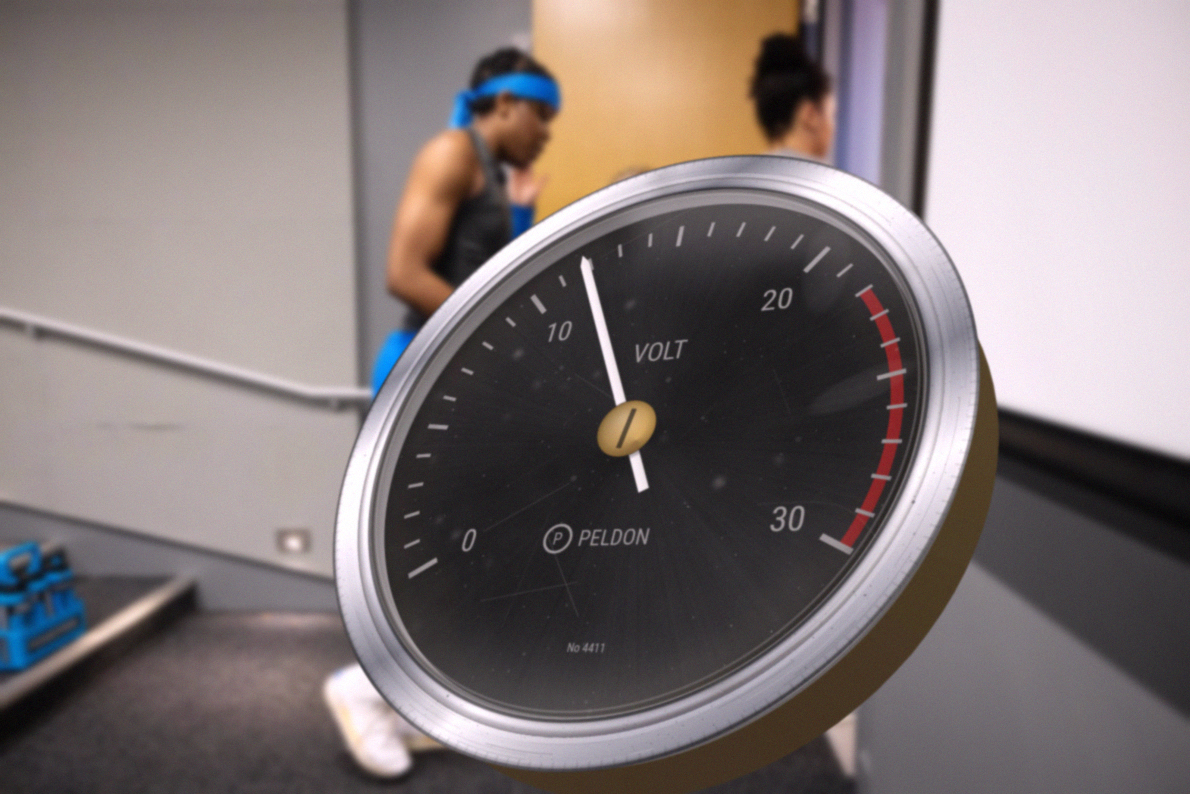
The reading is value=12 unit=V
